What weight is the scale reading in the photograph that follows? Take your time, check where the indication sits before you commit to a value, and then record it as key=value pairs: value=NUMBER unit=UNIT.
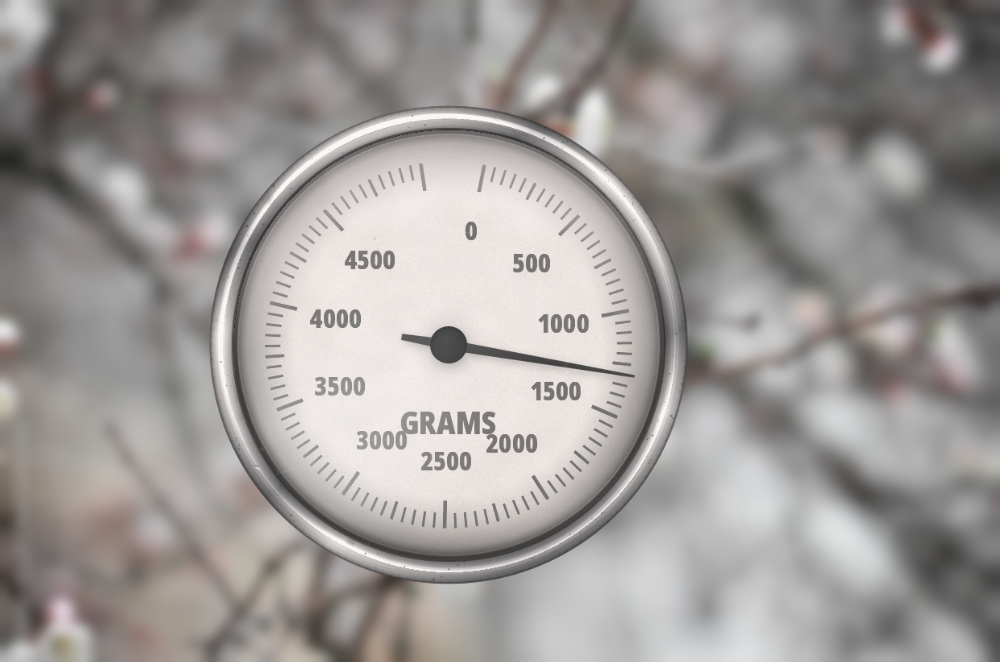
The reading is value=1300 unit=g
